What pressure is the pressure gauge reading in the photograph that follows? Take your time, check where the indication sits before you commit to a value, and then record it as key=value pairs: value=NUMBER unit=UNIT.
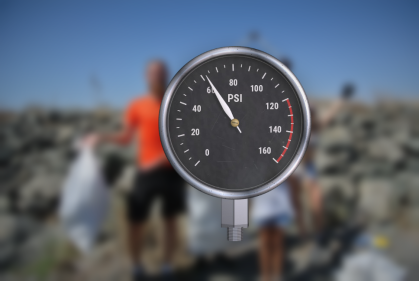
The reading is value=62.5 unit=psi
